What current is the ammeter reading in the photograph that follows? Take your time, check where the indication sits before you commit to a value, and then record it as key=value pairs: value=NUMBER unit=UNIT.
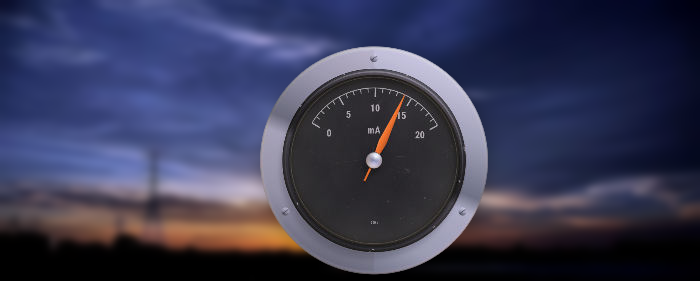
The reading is value=14 unit=mA
